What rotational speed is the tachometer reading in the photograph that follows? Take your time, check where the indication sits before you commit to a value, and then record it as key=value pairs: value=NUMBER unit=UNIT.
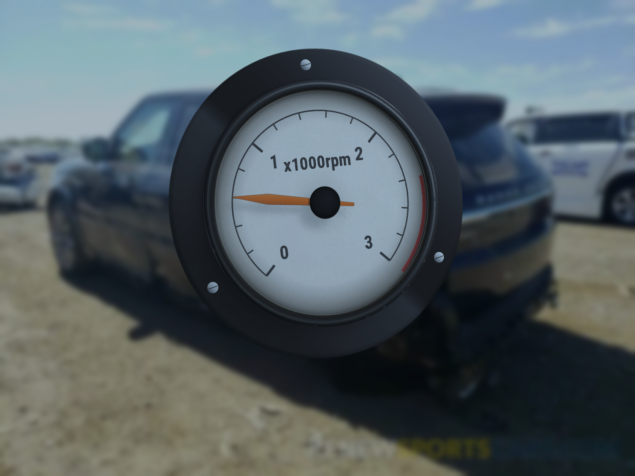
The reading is value=600 unit=rpm
